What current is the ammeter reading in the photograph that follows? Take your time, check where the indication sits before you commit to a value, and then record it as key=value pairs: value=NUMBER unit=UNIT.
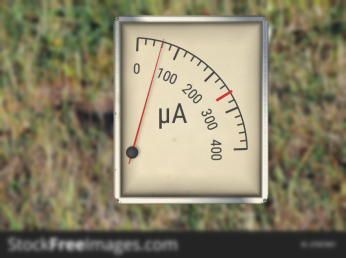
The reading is value=60 unit=µA
